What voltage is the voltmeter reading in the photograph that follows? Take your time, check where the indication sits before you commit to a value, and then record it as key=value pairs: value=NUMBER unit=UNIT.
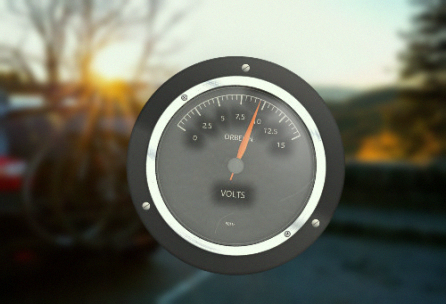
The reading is value=9.5 unit=V
